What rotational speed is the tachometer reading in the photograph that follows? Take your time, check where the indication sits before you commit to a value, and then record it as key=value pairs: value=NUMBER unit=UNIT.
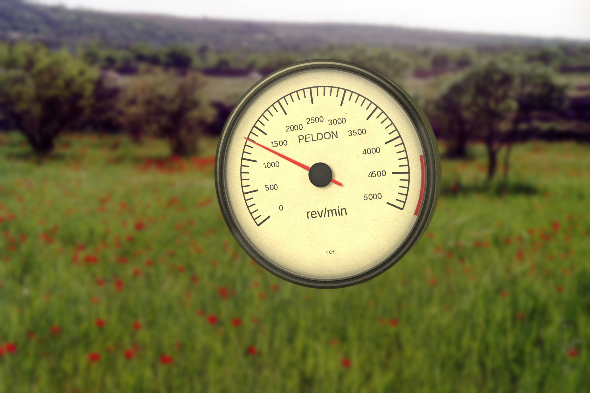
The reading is value=1300 unit=rpm
